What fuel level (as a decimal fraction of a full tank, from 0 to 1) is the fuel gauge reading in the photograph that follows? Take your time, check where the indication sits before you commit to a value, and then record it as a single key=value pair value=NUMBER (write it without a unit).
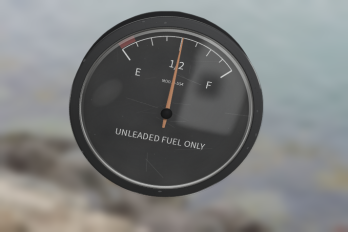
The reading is value=0.5
